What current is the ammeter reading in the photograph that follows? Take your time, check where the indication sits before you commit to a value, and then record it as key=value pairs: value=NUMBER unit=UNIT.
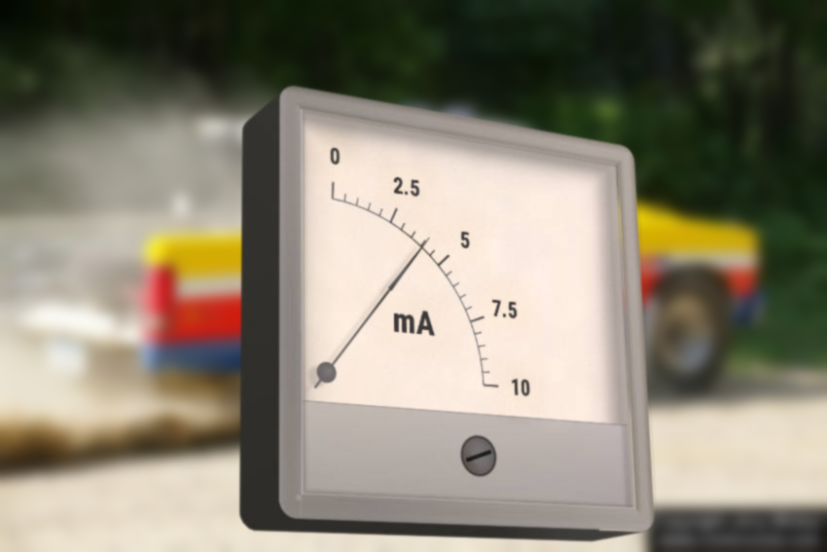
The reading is value=4 unit=mA
